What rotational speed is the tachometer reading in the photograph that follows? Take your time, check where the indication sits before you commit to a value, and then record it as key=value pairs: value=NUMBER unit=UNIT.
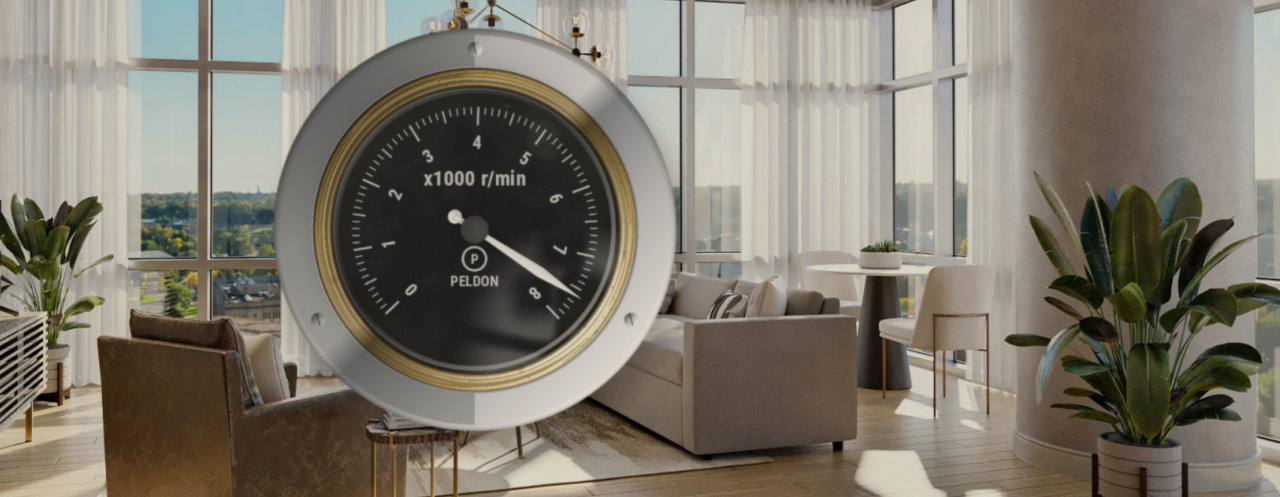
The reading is value=7600 unit=rpm
